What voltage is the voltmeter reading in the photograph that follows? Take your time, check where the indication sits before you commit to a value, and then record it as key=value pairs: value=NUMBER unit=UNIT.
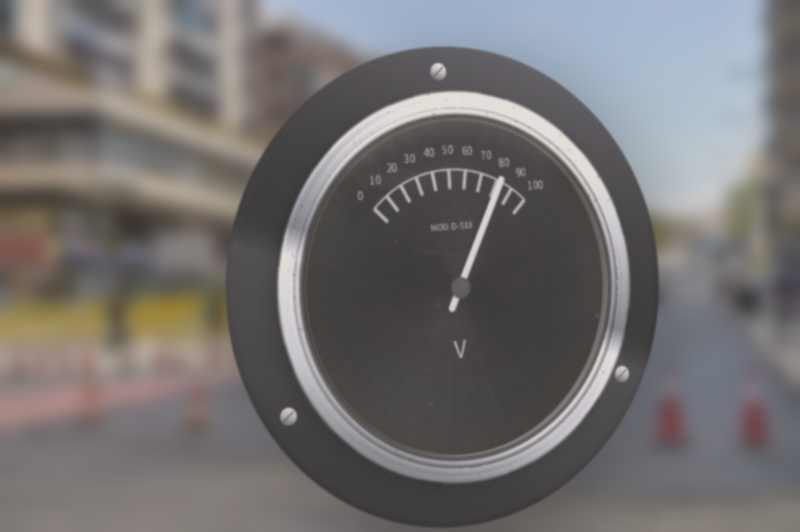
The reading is value=80 unit=V
